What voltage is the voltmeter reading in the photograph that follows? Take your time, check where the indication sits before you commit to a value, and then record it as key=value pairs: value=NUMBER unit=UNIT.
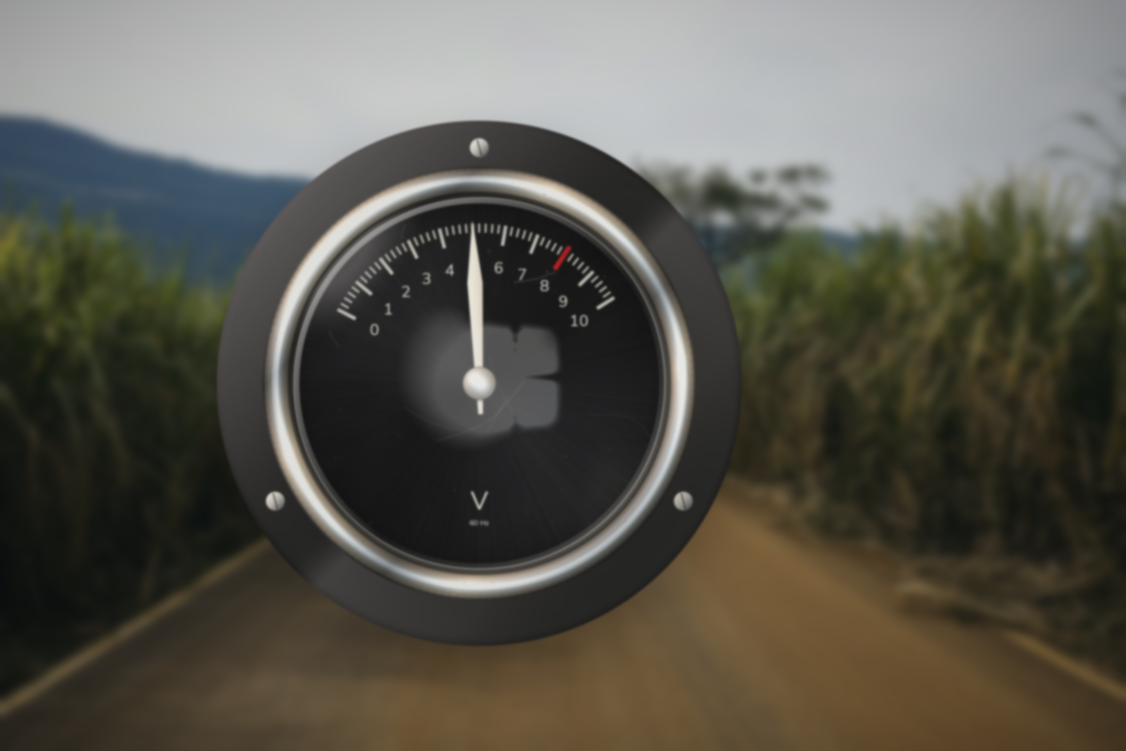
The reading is value=5 unit=V
